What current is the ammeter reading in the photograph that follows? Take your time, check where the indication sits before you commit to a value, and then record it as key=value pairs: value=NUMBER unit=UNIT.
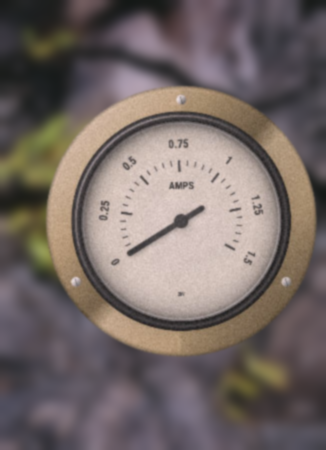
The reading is value=0 unit=A
